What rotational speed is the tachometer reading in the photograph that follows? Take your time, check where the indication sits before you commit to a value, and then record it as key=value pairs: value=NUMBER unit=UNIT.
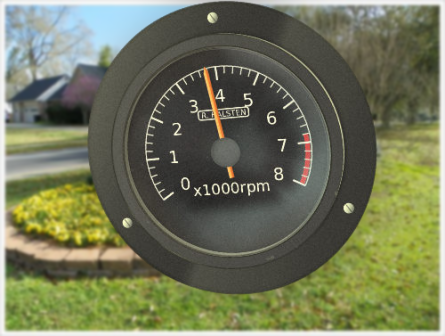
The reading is value=3800 unit=rpm
